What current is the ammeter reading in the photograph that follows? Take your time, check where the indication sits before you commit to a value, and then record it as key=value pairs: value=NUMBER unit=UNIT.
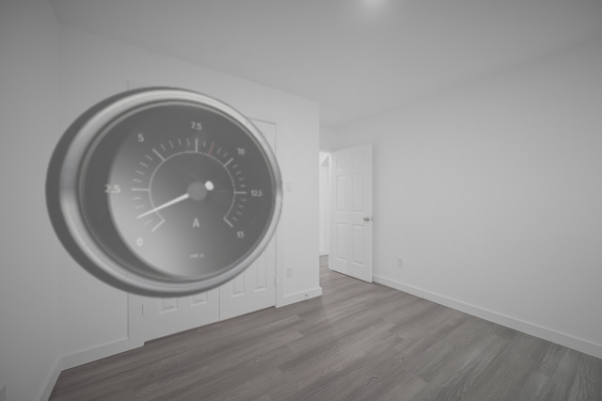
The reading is value=1 unit=A
